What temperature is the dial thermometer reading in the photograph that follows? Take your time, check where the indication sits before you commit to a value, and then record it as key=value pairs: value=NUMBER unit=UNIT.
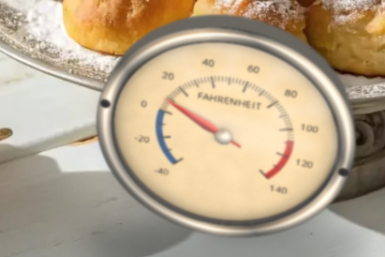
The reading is value=10 unit=°F
